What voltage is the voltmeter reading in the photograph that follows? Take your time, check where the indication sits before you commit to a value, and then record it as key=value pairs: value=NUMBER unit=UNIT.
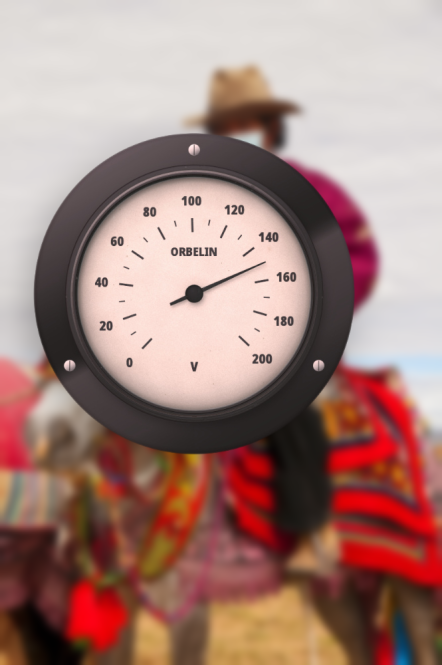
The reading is value=150 unit=V
